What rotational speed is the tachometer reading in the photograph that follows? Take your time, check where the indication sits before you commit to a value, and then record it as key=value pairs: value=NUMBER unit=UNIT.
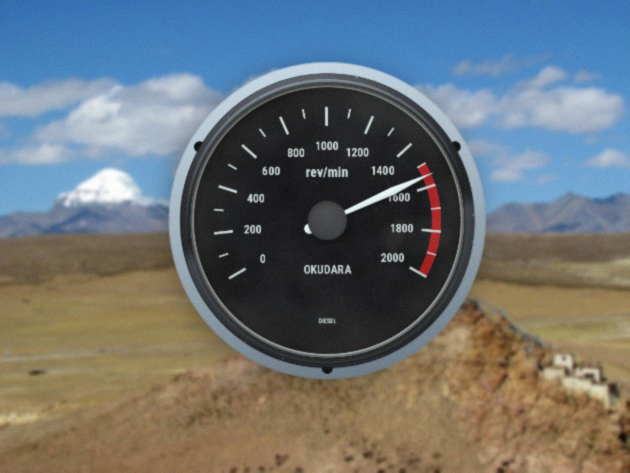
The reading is value=1550 unit=rpm
